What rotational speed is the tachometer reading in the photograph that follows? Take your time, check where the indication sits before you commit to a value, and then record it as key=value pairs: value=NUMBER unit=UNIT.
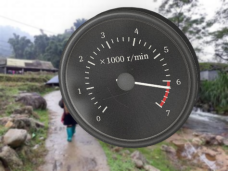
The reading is value=6200 unit=rpm
